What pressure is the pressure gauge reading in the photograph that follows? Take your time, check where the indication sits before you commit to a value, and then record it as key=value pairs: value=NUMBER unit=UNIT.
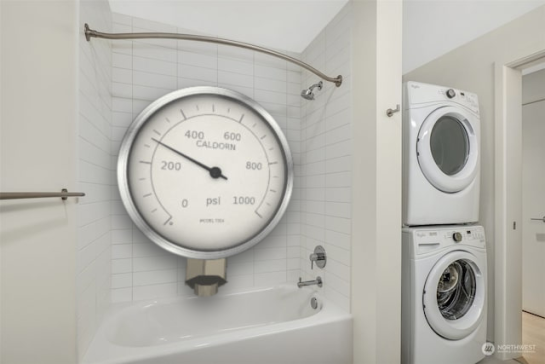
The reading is value=275 unit=psi
